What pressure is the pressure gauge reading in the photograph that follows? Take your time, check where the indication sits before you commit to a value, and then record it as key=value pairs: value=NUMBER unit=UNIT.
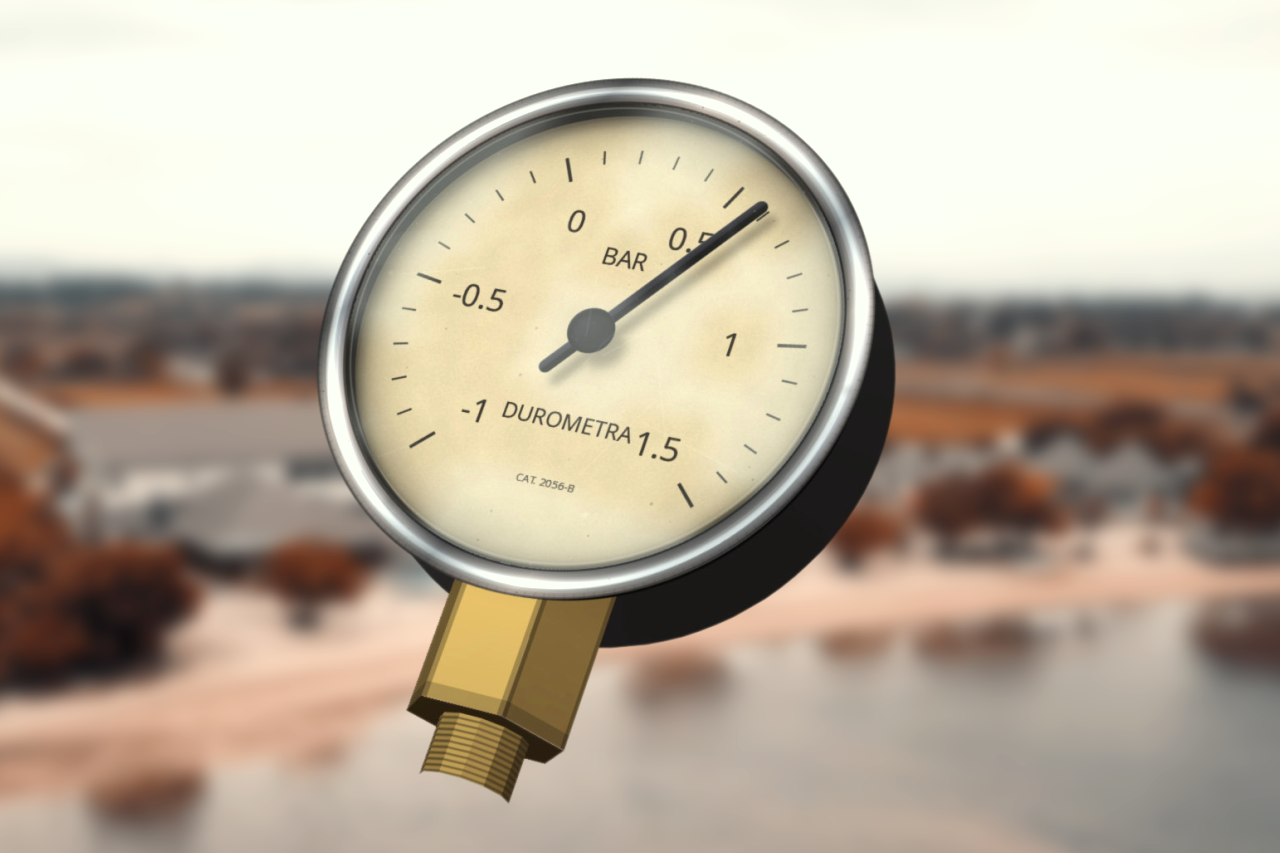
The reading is value=0.6 unit=bar
